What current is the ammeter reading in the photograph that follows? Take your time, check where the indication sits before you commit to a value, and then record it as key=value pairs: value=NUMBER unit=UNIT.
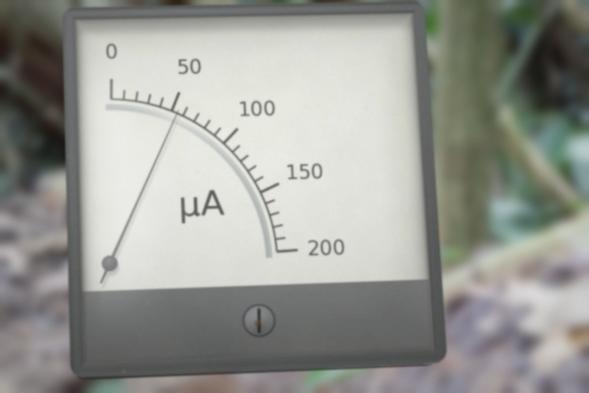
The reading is value=55 unit=µA
